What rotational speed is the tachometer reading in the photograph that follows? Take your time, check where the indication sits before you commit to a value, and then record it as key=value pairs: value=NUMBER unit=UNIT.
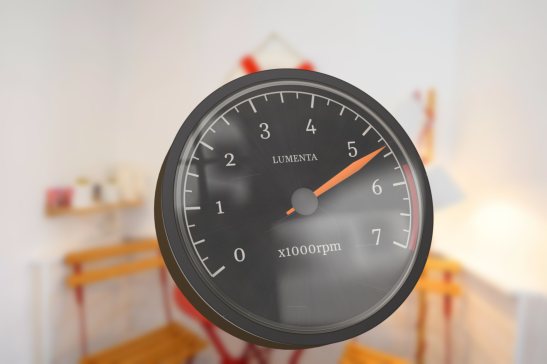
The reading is value=5375 unit=rpm
